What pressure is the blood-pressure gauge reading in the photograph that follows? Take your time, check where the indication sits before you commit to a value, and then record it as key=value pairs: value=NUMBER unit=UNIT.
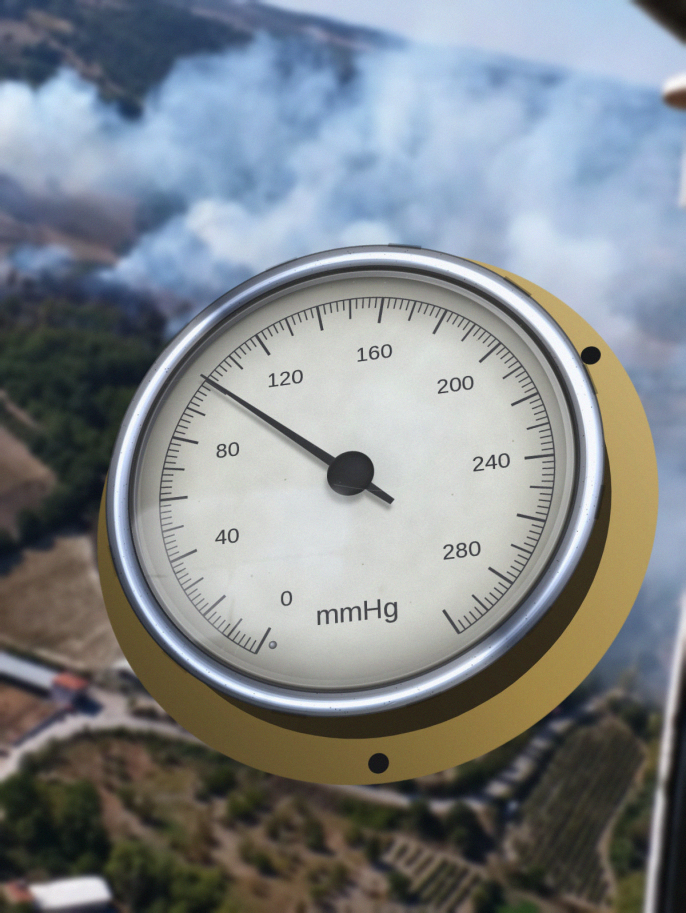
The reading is value=100 unit=mmHg
